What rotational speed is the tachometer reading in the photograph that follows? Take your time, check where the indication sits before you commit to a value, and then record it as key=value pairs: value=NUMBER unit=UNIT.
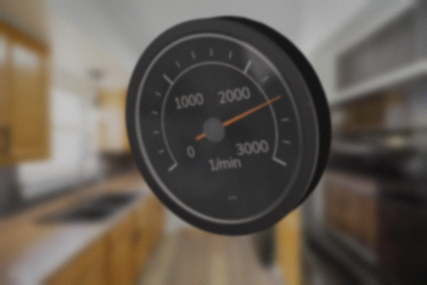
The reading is value=2400 unit=rpm
